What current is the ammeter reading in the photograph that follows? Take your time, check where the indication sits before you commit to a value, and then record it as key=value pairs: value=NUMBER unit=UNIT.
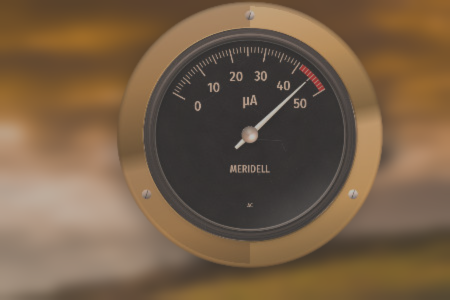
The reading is value=45 unit=µA
